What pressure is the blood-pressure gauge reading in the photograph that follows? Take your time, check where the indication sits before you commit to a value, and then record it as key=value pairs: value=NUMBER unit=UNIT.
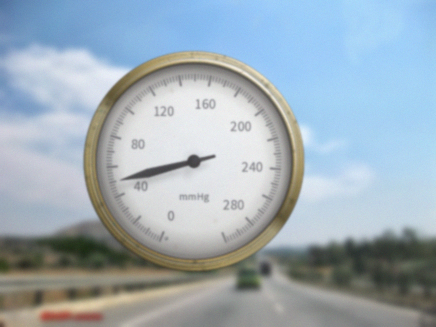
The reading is value=50 unit=mmHg
